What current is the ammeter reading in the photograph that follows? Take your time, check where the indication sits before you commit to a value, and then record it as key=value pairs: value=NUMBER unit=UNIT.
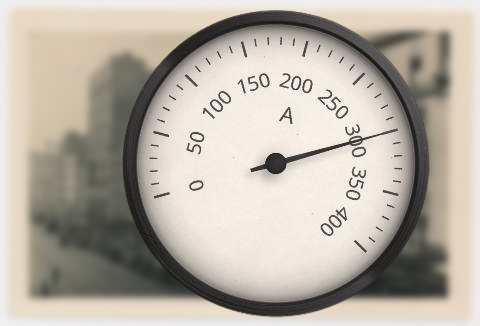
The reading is value=300 unit=A
